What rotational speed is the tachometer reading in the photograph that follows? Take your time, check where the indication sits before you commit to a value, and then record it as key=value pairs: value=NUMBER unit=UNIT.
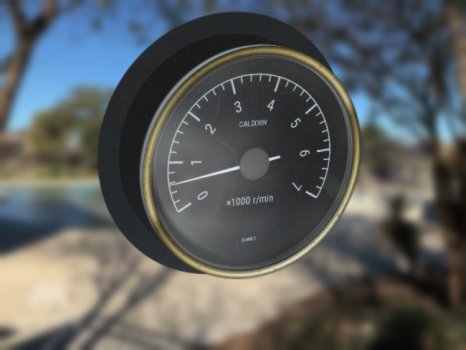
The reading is value=600 unit=rpm
